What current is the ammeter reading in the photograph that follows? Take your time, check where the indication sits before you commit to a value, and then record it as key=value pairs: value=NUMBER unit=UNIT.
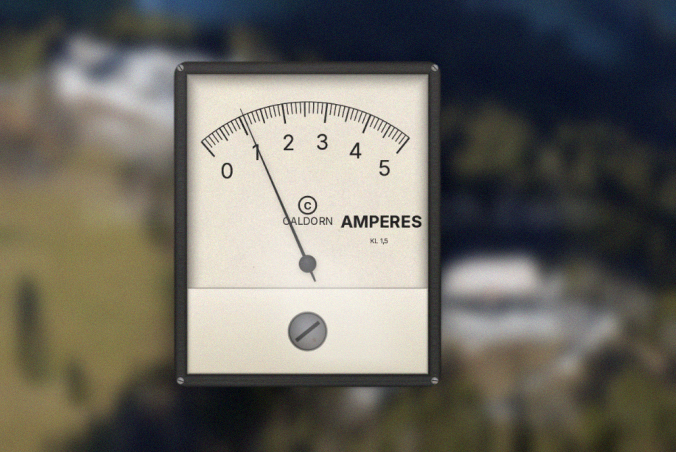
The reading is value=1.1 unit=A
